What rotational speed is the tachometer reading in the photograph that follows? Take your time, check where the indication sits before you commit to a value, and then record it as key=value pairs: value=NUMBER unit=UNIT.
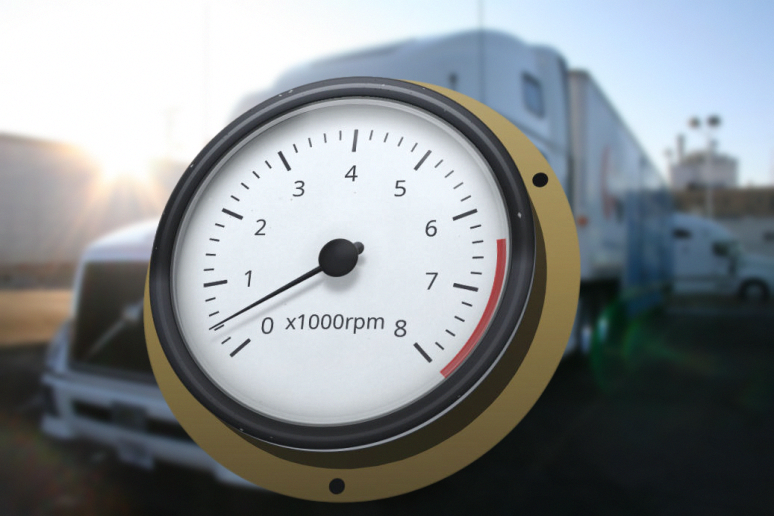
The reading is value=400 unit=rpm
